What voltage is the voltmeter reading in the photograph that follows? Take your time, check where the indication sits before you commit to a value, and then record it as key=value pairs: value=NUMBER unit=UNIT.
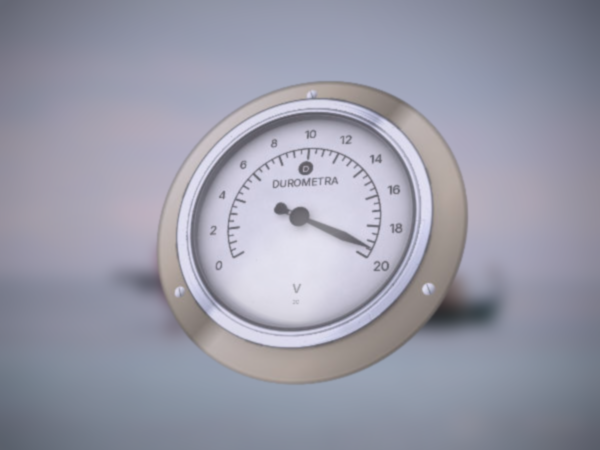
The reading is value=19.5 unit=V
